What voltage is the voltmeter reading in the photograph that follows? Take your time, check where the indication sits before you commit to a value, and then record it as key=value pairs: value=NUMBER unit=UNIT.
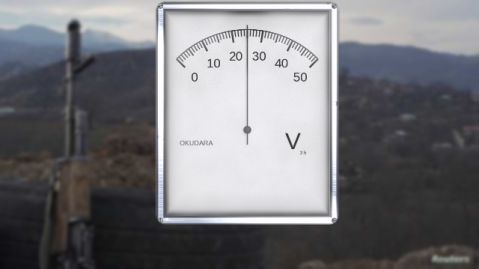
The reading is value=25 unit=V
